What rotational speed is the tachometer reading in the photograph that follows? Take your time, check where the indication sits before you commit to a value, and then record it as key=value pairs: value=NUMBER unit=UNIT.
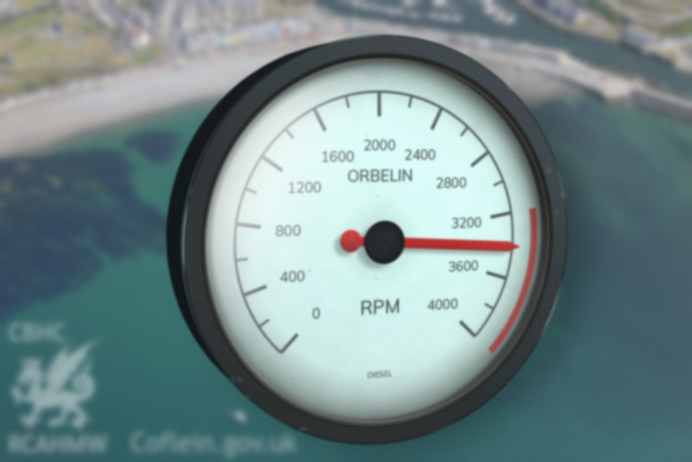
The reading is value=3400 unit=rpm
